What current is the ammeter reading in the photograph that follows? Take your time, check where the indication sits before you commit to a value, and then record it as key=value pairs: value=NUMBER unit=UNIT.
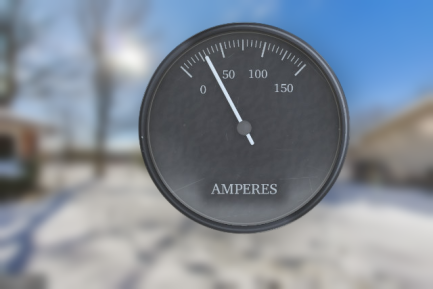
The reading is value=30 unit=A
